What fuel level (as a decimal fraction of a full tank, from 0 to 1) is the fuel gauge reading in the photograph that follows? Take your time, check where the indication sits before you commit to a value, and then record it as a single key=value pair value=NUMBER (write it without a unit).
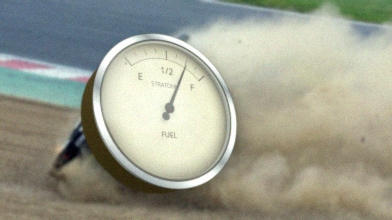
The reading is value=0.75
